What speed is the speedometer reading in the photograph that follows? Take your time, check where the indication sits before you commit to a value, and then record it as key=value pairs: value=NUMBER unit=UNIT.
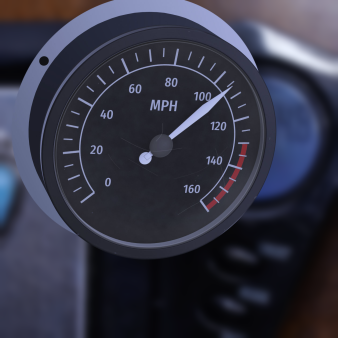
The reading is value=105 unit=mph
